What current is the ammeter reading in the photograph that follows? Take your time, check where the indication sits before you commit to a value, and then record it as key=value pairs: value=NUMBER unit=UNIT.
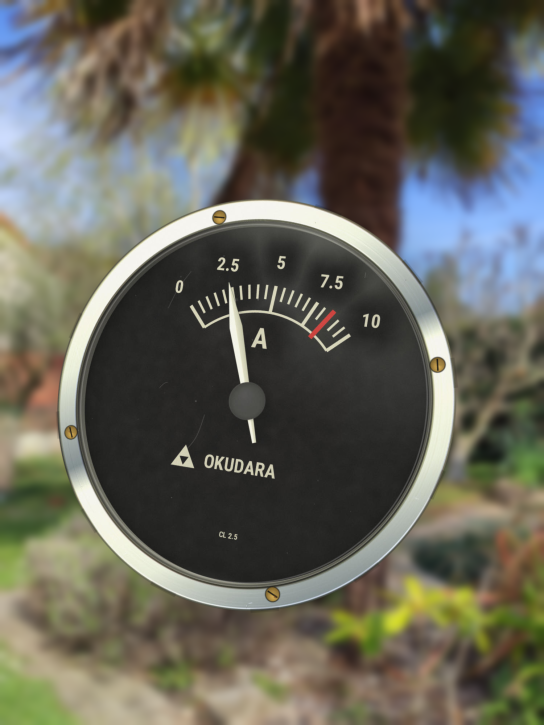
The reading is value=2.5 unit=A
